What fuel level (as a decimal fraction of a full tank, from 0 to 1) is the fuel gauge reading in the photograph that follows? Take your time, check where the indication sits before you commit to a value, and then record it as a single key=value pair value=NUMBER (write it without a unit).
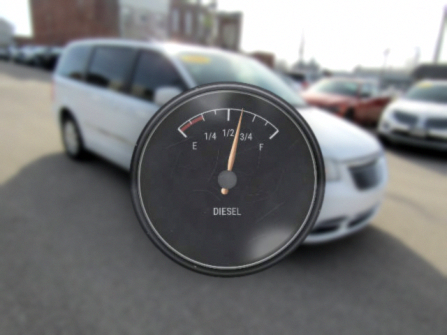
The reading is value=0.625
